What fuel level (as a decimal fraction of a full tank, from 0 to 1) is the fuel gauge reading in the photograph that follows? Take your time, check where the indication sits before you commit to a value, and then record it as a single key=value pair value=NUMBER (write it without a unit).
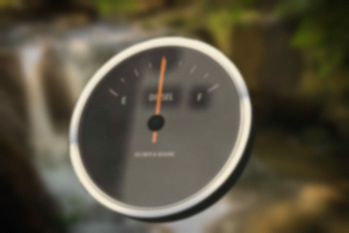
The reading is value=0.5
